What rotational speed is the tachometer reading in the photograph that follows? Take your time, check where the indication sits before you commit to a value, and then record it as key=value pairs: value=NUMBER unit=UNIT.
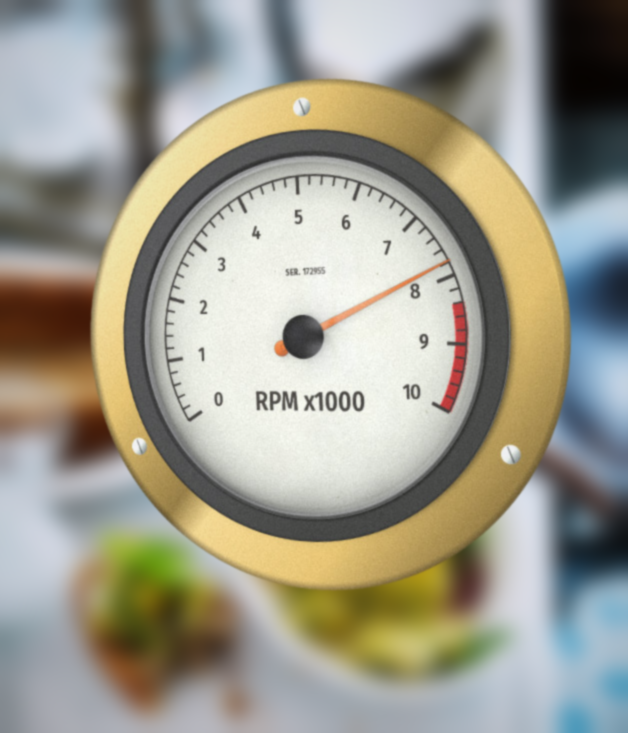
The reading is value=7800 unit=rpm
